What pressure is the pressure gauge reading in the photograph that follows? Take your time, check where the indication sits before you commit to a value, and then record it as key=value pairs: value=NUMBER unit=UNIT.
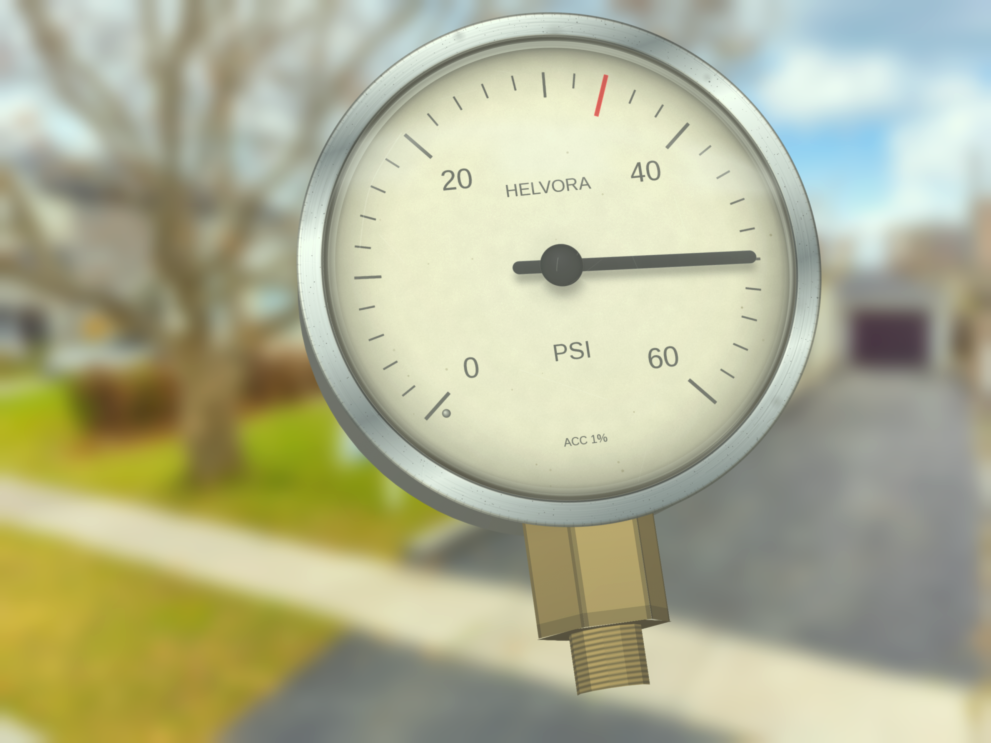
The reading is value=50 unit=psi
